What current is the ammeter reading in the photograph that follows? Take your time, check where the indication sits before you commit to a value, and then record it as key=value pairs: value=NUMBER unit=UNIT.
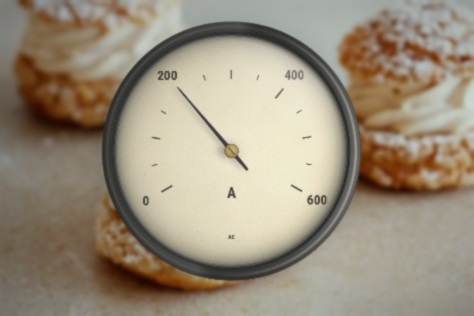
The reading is value=200 unit=A
